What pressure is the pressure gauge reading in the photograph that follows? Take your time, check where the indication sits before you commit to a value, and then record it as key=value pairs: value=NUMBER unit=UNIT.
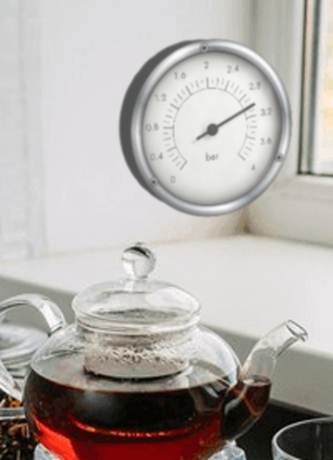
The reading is value=3 unit=bar
